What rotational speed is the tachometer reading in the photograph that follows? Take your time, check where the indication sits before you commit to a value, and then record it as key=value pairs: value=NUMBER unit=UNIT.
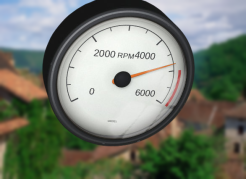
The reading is value=4750 unit=rpm
